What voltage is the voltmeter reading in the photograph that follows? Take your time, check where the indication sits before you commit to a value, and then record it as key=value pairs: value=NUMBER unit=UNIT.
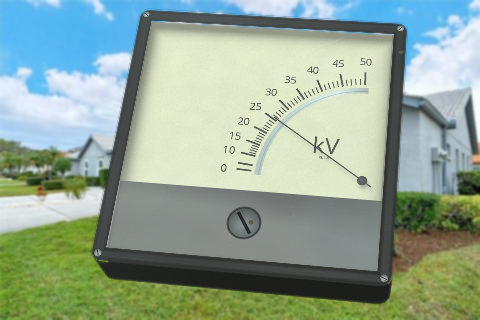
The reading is value=25 unit=kV
